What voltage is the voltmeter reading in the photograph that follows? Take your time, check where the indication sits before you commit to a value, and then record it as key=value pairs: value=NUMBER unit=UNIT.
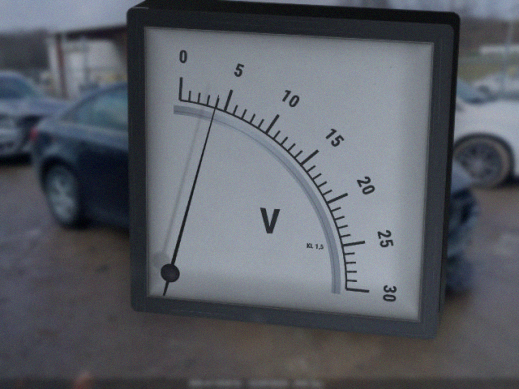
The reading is value=4 unit=V
